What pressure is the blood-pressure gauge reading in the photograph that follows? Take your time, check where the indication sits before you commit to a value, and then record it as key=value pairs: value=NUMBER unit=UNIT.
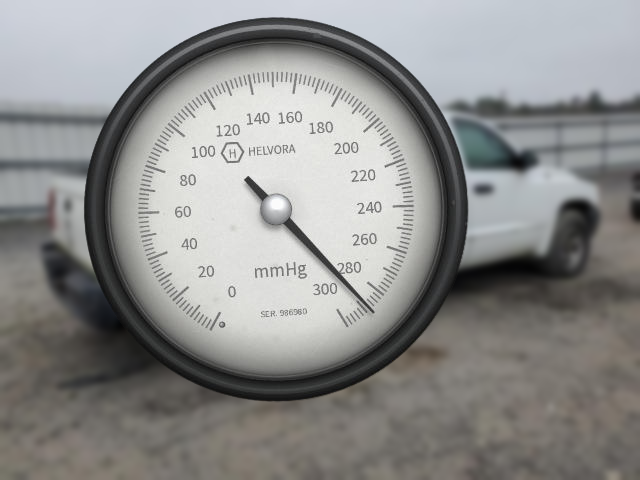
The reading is value=288 unit=mmHg
